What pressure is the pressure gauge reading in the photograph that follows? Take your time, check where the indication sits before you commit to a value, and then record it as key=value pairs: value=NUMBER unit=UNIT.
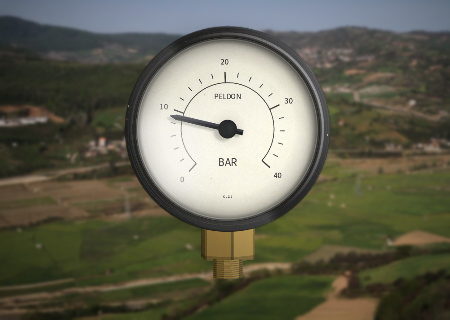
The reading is value=9 unit=bar
